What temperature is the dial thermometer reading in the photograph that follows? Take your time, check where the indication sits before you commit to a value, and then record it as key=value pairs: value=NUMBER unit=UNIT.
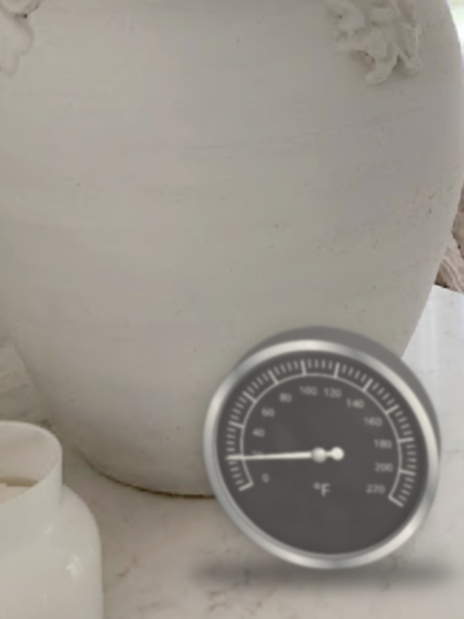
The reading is value=20 unit=°F
